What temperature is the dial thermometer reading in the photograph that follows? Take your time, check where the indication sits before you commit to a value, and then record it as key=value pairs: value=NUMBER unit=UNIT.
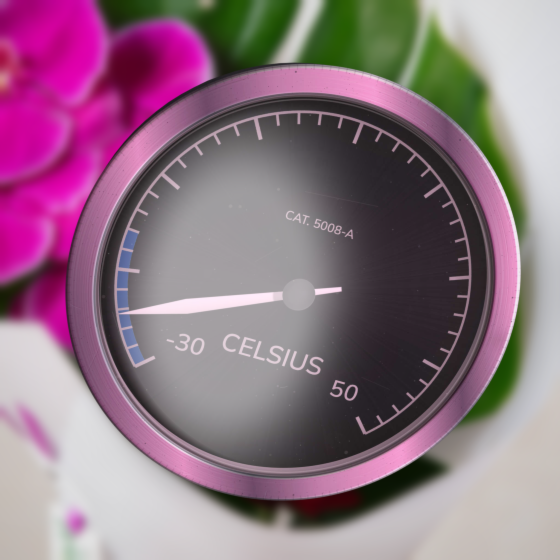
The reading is value=-24 unit=°C
